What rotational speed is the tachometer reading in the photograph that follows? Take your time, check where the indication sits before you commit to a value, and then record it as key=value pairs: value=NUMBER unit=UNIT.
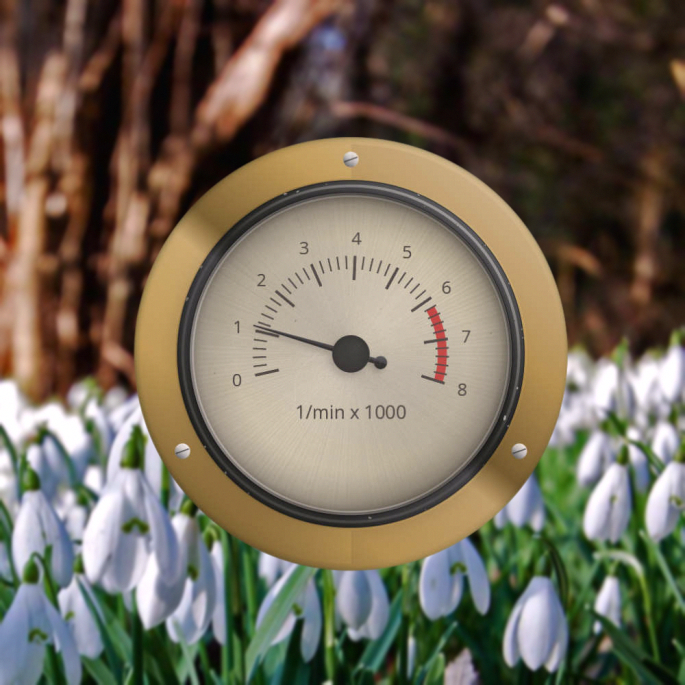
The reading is value=1100 unit=rpm
